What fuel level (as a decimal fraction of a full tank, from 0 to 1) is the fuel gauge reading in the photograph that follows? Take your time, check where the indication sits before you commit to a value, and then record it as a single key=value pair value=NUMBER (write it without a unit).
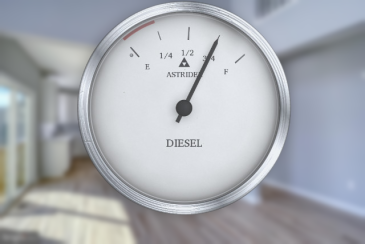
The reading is value=0.75
